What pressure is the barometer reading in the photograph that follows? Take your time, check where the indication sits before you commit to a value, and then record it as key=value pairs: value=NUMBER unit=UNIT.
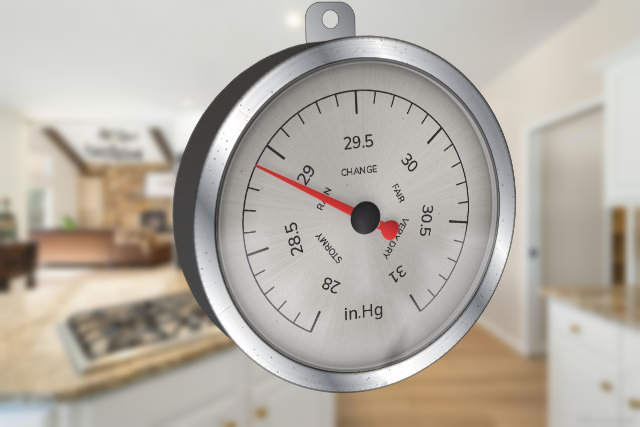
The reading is value=28.9 unit=inHg
